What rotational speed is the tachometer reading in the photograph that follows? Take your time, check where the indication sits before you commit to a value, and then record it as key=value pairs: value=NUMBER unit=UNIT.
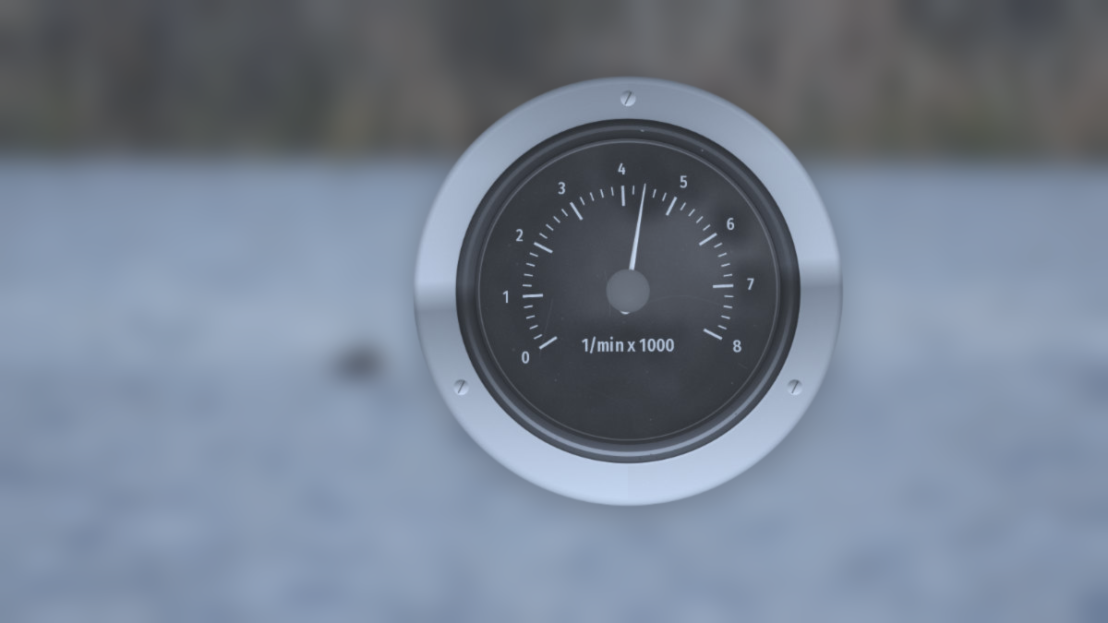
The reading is value=4400 unit=rpm
